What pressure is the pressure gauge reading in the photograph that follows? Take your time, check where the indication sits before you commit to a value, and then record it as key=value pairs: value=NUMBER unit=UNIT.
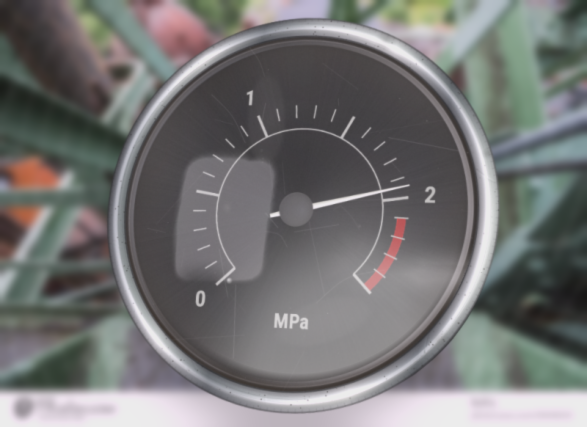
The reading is value=1.95 unit=MPa
